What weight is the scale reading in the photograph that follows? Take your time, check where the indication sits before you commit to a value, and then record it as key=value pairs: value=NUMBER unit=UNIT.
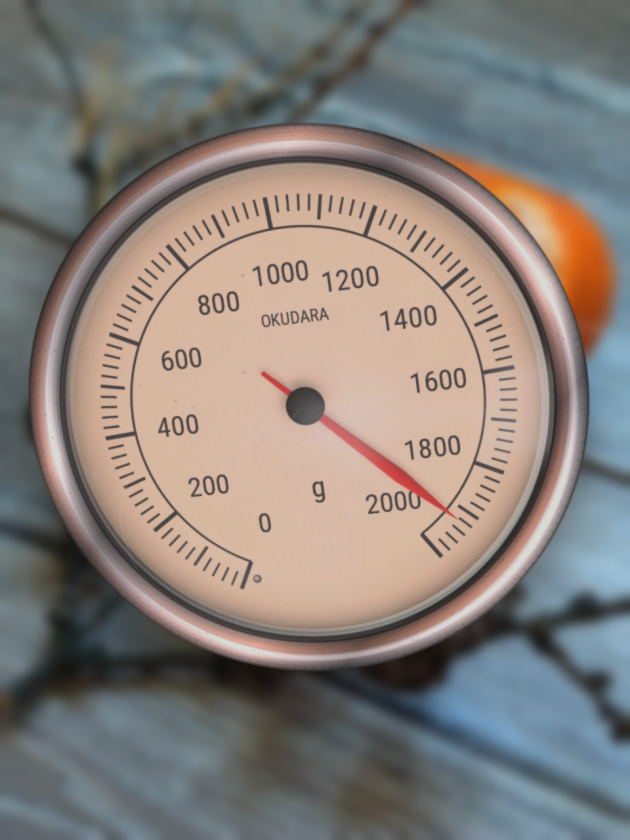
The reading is value=1920 unit=g
